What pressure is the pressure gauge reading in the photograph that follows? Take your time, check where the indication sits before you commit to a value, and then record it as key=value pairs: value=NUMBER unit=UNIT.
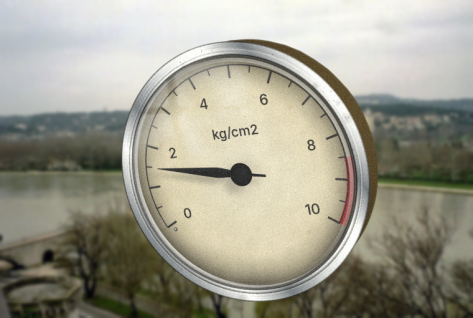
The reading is value=1.5 unit=kg/cm²
